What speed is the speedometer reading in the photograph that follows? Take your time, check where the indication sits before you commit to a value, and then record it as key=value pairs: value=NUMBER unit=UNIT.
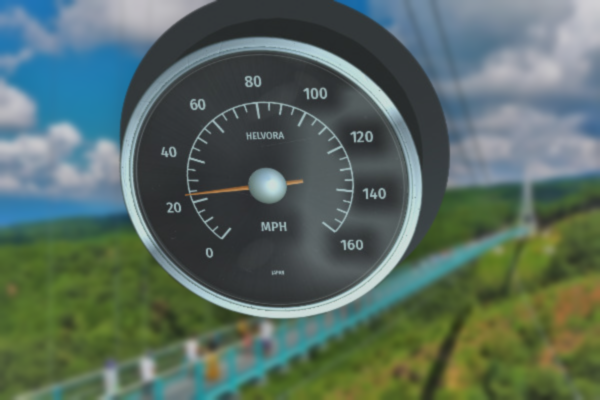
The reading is value=25 unit=mph
